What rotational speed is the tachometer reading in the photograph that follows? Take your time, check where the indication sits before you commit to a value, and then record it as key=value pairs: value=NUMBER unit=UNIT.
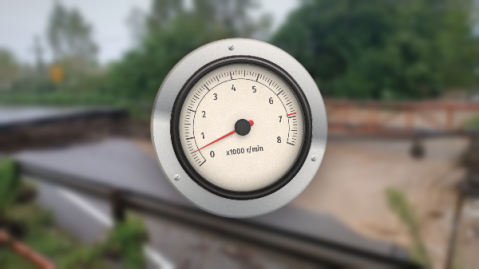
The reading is value=500 unit=rpm
